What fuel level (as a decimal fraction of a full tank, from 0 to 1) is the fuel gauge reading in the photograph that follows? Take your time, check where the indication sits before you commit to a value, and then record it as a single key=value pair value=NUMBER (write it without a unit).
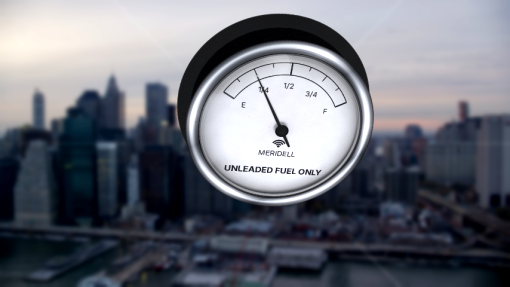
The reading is value=0.25
